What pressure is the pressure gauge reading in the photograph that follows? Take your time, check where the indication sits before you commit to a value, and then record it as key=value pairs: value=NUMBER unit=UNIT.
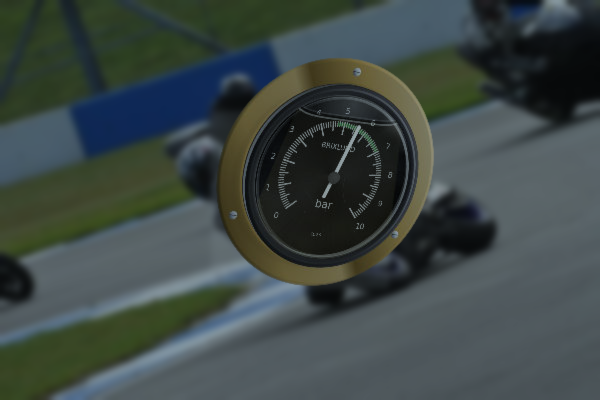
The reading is value=5.5 unit=bar
